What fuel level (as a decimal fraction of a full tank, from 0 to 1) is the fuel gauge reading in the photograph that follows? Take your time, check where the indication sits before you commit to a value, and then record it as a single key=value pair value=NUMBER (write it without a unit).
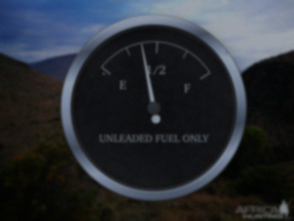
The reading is value=0.375
